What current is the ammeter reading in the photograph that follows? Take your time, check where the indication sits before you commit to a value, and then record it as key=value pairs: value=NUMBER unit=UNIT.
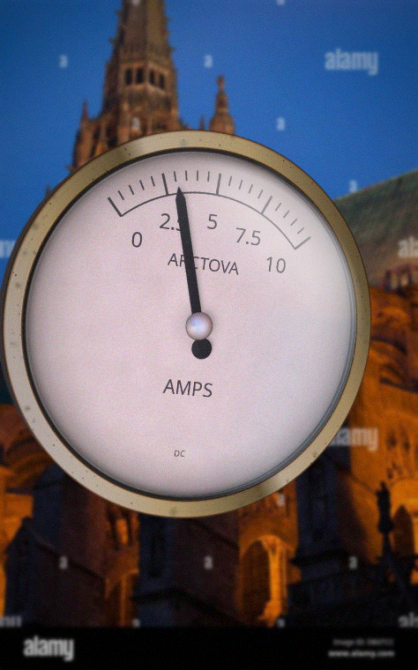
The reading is value=3 unit=A
